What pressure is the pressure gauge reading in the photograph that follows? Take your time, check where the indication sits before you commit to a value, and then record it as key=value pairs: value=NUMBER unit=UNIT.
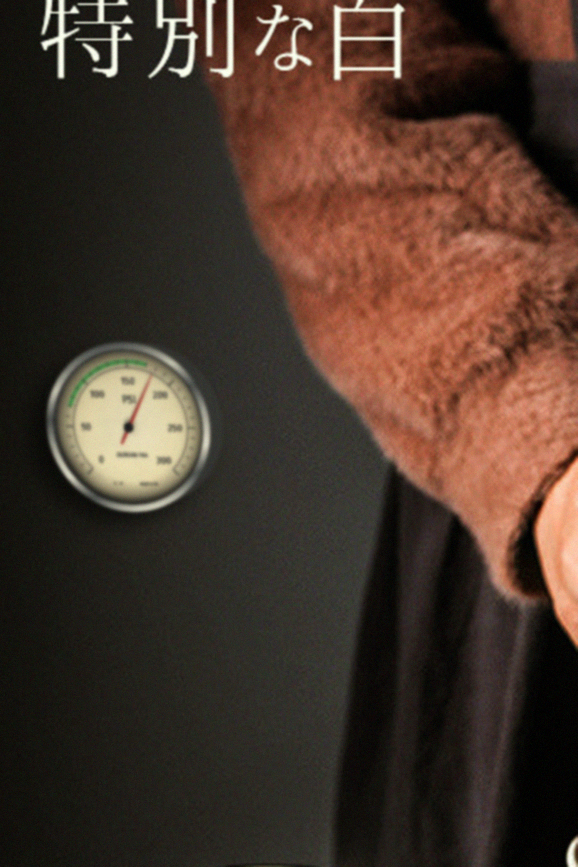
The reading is value=180 unit=psi
